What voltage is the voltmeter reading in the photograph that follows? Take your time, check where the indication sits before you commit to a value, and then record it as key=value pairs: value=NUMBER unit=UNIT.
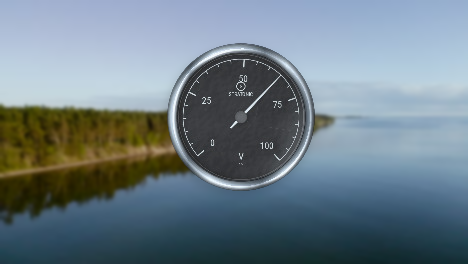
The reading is value=65 unit=V
